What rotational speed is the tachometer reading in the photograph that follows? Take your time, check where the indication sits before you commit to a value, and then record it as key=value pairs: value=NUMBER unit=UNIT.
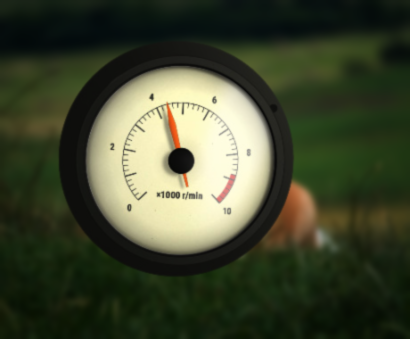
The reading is value=4400 unit=rpm
